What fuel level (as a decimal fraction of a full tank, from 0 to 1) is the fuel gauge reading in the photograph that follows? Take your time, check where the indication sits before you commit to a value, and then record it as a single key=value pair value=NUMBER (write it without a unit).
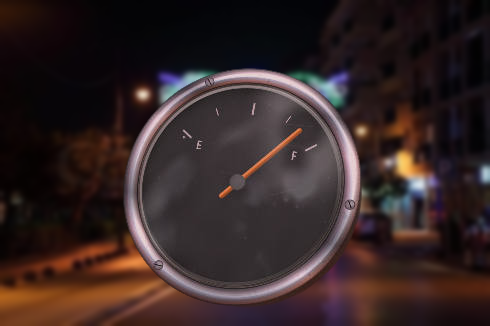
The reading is value=0.875
